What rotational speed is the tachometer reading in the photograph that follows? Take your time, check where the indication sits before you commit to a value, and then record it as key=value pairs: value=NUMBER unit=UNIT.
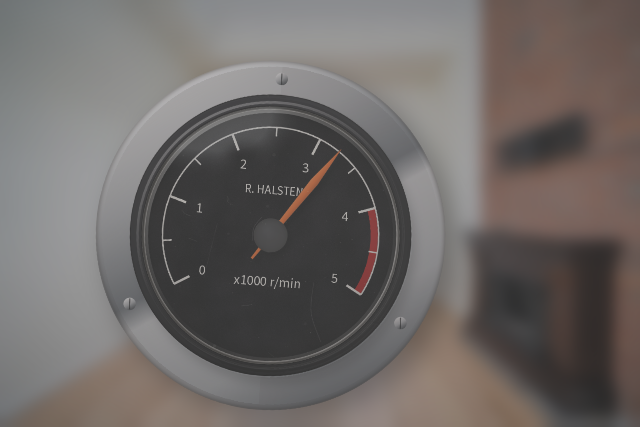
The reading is value=3250 unit=rpm
